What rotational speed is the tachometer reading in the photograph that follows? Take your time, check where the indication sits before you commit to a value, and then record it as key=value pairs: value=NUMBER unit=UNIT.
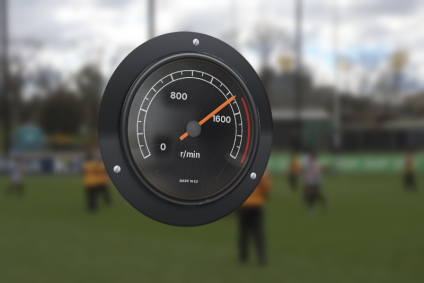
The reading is value=1450 unit=rpm
